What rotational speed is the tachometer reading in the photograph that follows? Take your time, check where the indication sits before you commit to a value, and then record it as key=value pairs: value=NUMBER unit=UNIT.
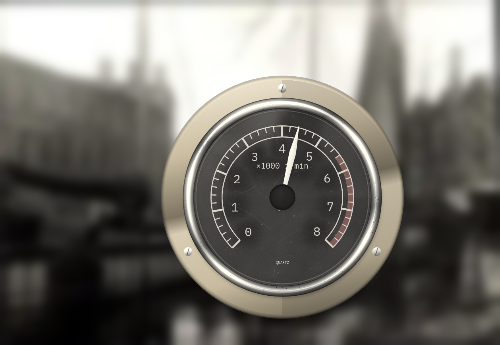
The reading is value=4400 unit=rpm
